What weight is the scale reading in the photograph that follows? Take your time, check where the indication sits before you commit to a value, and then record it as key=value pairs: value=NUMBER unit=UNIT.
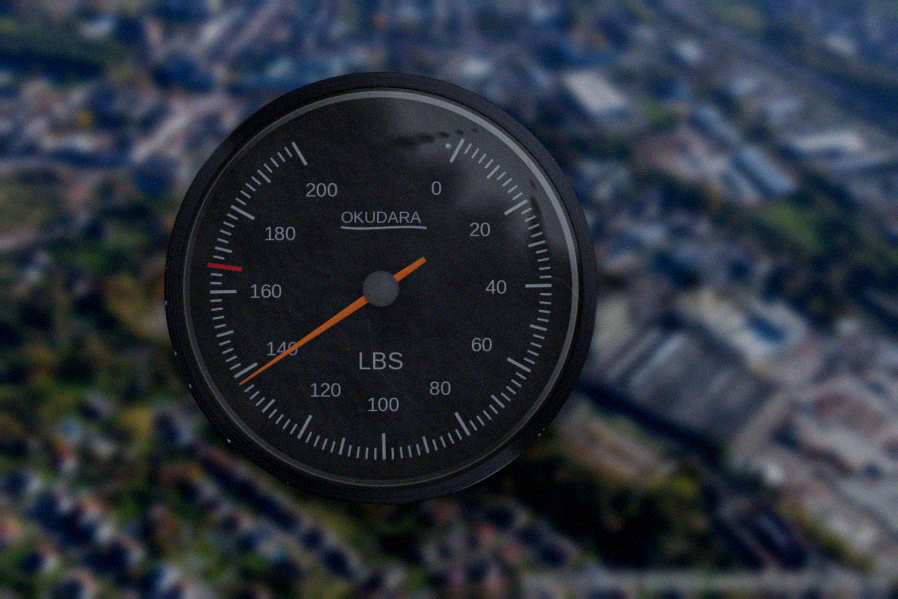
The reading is value=138 unit=lb
